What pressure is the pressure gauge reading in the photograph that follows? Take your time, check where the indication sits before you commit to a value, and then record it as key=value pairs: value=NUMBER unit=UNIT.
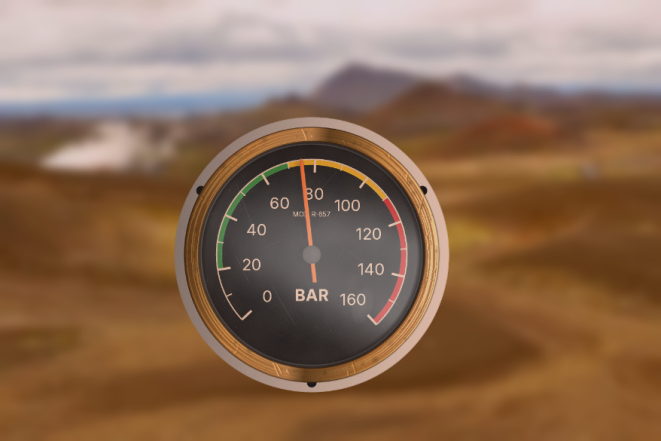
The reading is value=75 unit=bar
